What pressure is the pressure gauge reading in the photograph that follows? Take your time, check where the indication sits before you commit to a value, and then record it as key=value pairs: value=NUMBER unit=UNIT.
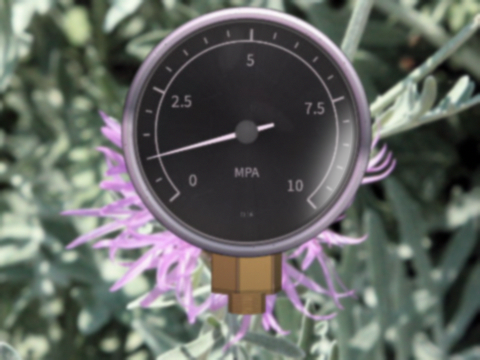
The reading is value=1 unit=MPa
